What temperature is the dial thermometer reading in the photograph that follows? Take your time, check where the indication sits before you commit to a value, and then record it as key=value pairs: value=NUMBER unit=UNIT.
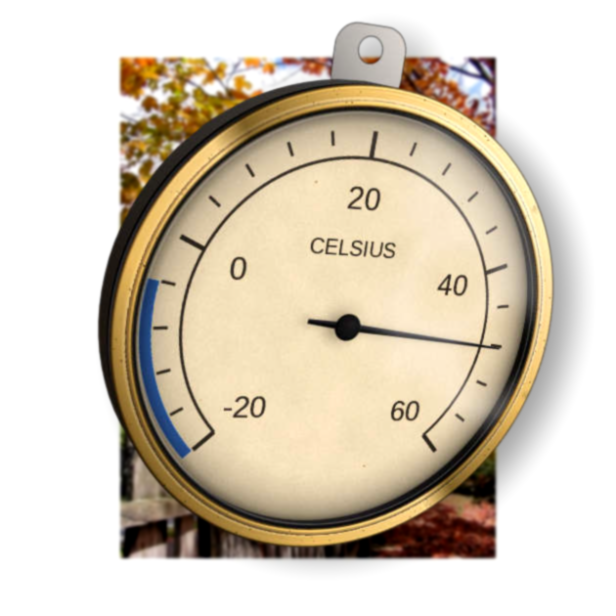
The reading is value=48 unit=°C
